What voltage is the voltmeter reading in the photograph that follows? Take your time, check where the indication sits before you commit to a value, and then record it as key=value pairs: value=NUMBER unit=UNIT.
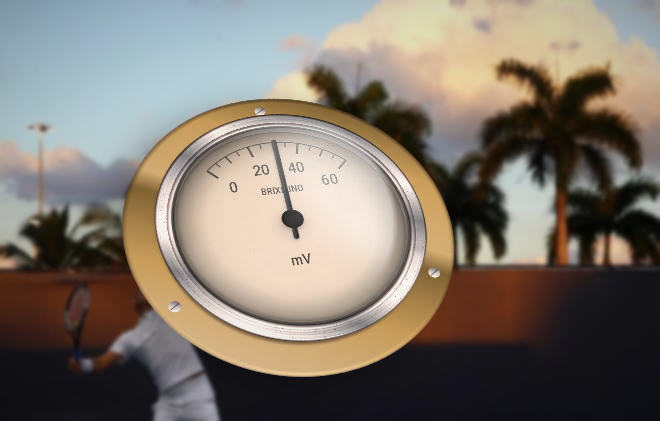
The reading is value=30 unit=mV
